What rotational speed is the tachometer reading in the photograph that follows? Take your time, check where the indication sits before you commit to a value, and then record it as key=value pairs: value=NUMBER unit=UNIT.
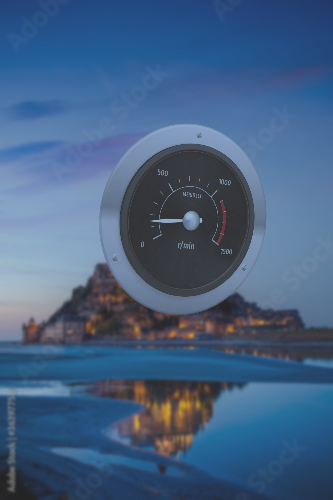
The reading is value=150 unit=rpm
